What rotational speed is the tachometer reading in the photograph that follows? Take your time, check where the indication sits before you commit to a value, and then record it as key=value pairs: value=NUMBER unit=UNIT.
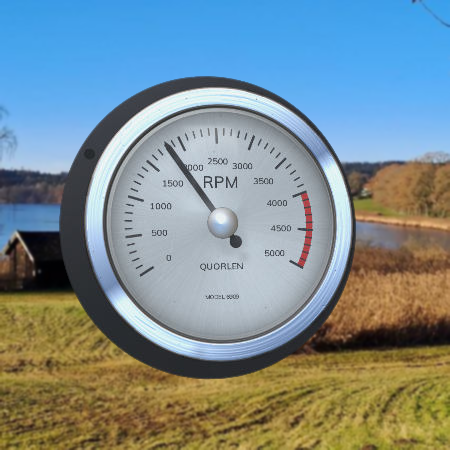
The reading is value=1800 unit=rpm
